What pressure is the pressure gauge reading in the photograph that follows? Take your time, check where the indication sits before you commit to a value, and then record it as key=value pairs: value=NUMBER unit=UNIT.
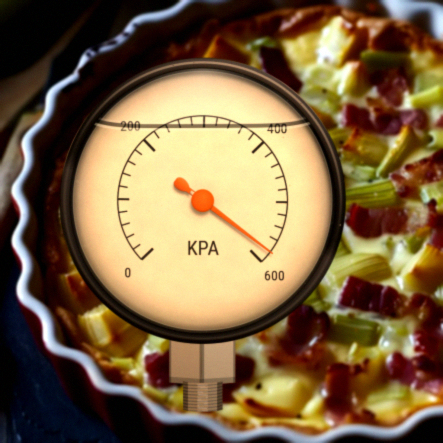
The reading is value=580 unit=kPa
